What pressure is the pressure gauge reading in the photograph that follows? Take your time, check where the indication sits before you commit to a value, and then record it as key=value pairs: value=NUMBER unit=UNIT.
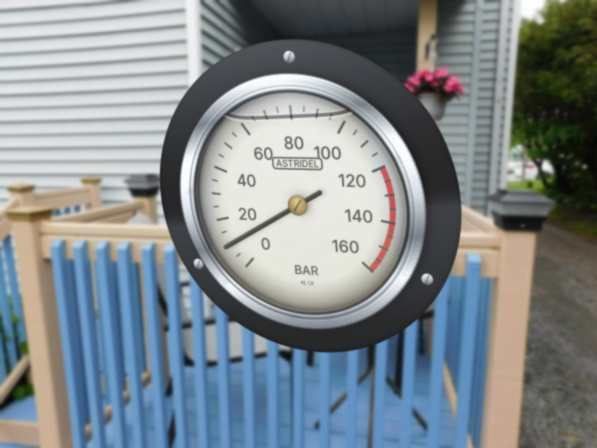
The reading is value=10 unit=bar
